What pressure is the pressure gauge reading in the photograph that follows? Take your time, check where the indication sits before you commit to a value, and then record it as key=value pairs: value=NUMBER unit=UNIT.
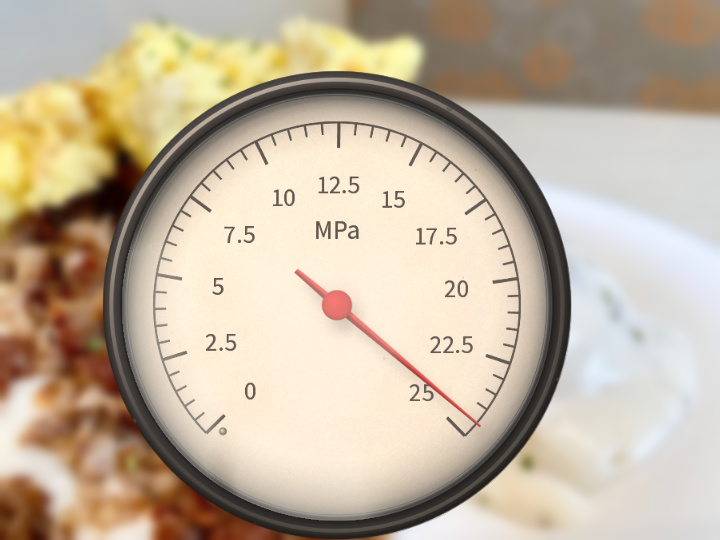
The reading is value=24.5 unit=MPa
